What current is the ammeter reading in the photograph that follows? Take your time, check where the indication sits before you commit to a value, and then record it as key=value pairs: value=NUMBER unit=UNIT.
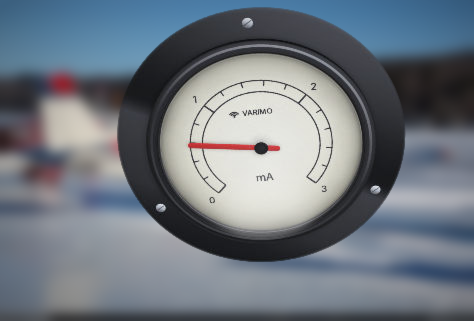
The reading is value=0.6 unit=mA
